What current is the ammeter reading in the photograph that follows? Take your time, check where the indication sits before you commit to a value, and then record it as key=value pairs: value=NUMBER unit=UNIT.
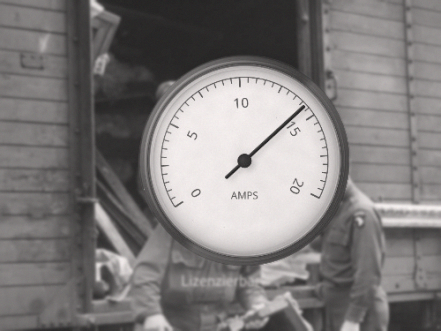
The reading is value=14.25 unit=A
